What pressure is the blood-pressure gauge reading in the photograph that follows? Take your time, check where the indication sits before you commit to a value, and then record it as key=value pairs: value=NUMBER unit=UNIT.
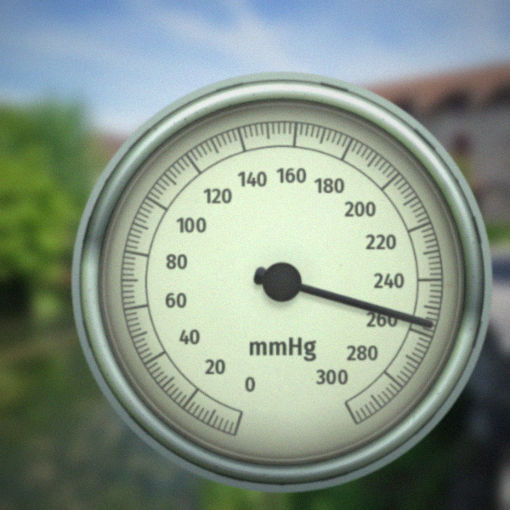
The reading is value=256 unit=mmHg
